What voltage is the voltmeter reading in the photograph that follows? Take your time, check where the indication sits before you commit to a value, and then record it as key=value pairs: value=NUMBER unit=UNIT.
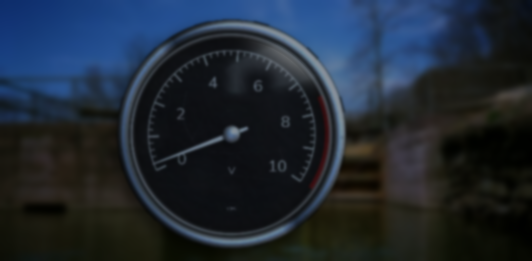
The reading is value=0.2 unit=V
